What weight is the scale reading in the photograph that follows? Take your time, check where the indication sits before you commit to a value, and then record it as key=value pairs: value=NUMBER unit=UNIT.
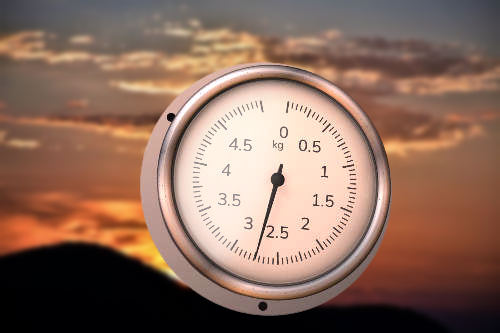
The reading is value=2.75 unit=kg
